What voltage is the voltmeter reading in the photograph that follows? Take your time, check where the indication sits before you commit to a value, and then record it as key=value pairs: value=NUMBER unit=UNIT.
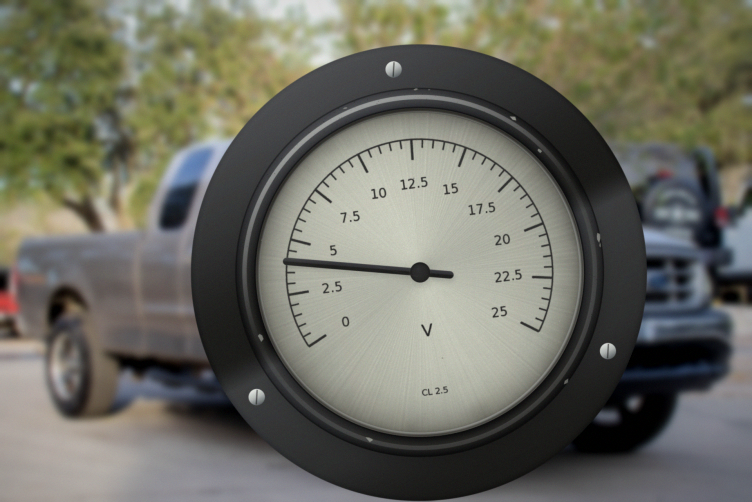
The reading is value=4 unit=V
